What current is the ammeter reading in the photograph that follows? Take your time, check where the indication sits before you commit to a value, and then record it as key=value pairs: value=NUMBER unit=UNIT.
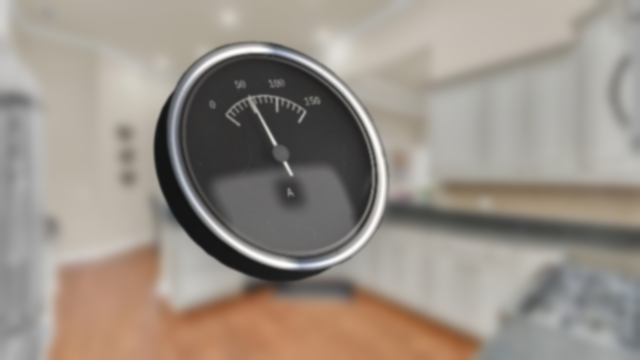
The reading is value=50 unit=A
